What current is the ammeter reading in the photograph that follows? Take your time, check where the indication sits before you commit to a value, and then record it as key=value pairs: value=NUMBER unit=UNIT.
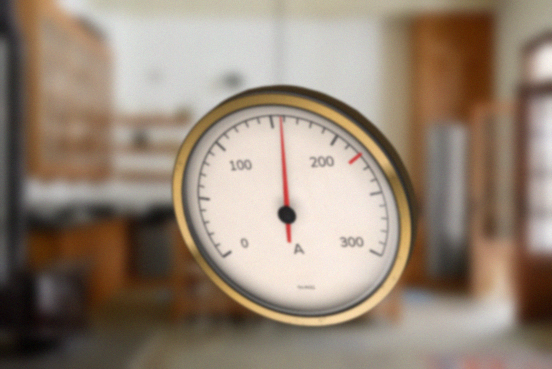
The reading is value=160 unit=A
